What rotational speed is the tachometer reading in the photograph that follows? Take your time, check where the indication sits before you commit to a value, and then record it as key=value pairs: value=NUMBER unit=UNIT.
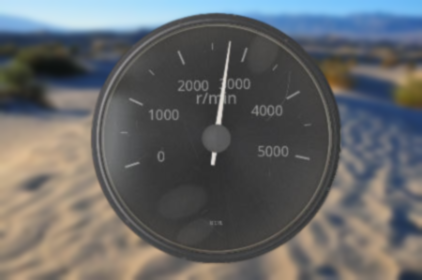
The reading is value=2750 unit=rpm
